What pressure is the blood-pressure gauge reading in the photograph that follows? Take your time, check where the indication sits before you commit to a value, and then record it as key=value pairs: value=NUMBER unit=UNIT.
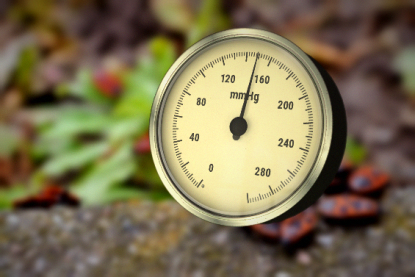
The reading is value=150 unit=mmHg
